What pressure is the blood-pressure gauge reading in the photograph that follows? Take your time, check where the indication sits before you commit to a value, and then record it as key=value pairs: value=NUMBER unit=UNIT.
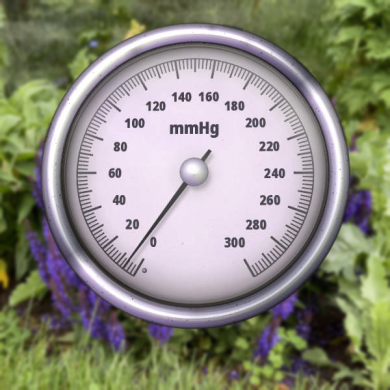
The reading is value=6 unit=mmHg
